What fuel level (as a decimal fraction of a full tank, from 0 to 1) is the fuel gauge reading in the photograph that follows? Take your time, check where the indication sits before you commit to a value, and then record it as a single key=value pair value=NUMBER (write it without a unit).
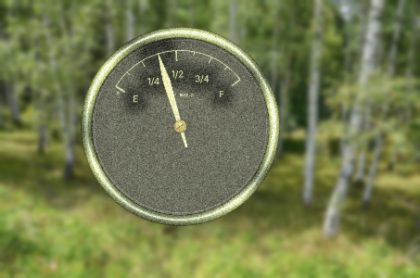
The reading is value=0.375
